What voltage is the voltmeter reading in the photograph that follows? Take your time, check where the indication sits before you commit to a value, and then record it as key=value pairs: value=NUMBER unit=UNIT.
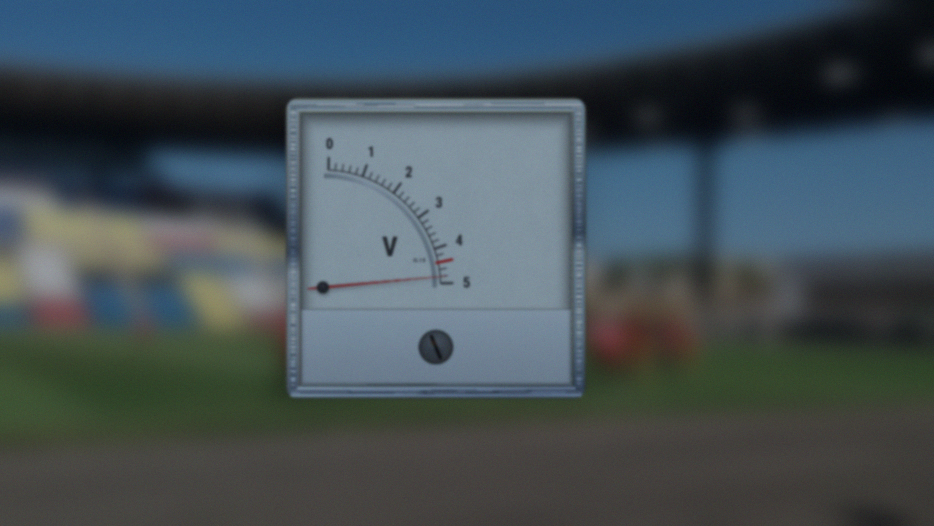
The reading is value=4.8 unit=V
